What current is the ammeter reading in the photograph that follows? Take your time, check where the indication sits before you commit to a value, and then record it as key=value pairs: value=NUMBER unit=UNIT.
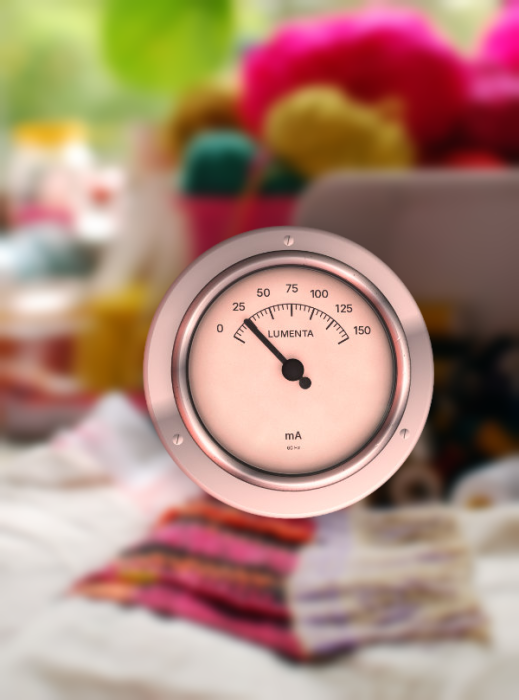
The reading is value=20 unit=mA
